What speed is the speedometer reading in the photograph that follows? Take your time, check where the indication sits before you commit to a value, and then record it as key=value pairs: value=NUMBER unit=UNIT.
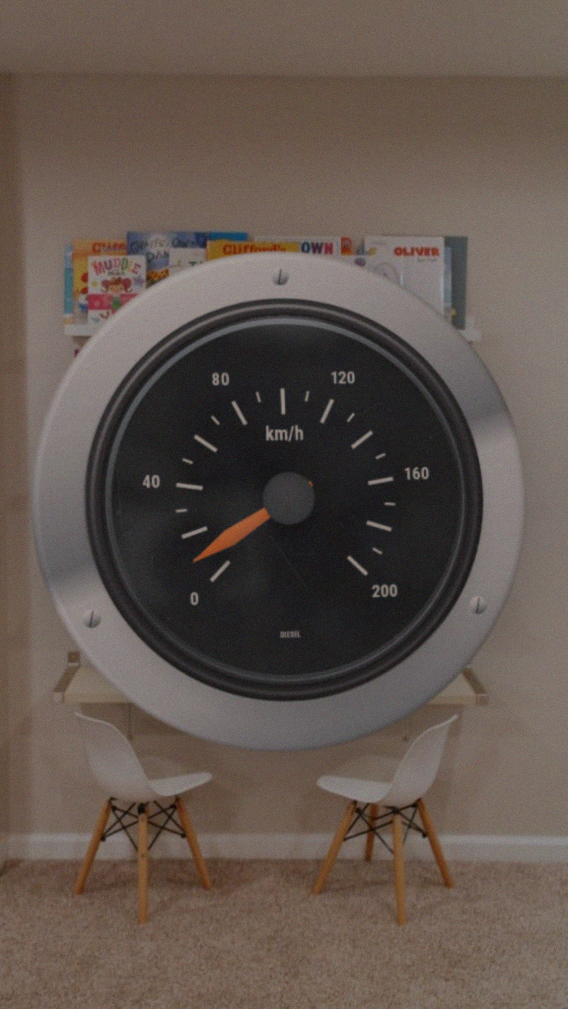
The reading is value=10 unit=km/h
